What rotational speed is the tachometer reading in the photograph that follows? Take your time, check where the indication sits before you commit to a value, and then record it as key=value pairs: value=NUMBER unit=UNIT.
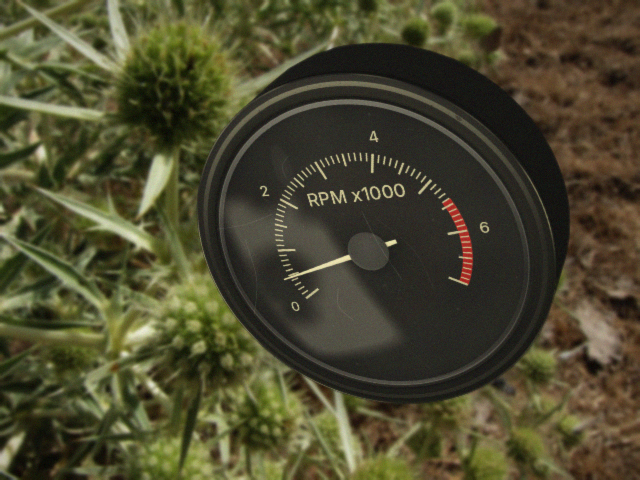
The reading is value=500 unit=rpm
